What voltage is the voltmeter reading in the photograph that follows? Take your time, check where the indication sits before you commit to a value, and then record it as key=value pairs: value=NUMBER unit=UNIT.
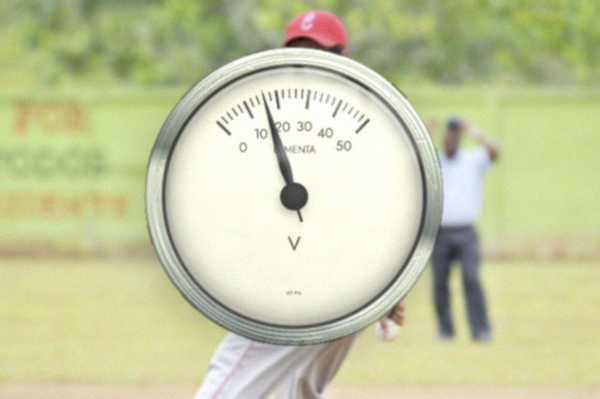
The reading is value=16 unit=V
